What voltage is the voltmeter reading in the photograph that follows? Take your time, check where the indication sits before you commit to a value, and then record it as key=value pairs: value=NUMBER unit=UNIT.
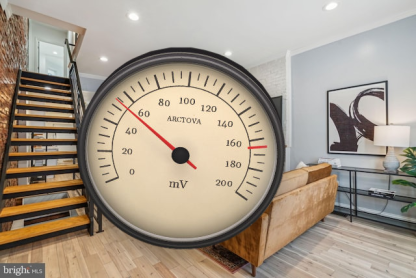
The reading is value=55 unit=mV
